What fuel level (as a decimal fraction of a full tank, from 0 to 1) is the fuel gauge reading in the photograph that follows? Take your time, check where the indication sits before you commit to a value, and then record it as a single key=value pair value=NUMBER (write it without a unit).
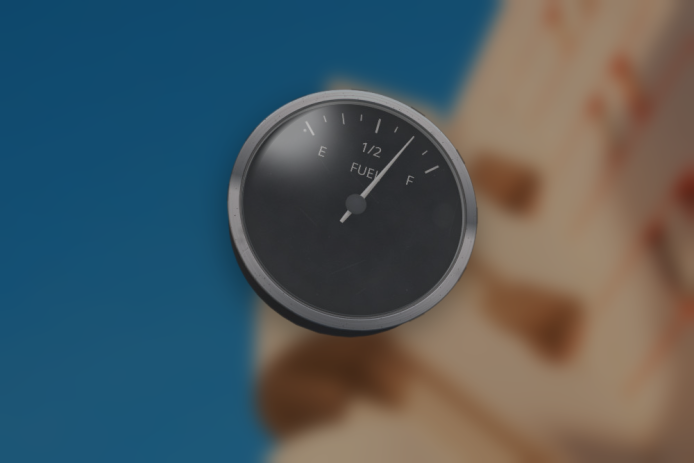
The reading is value=0.75
